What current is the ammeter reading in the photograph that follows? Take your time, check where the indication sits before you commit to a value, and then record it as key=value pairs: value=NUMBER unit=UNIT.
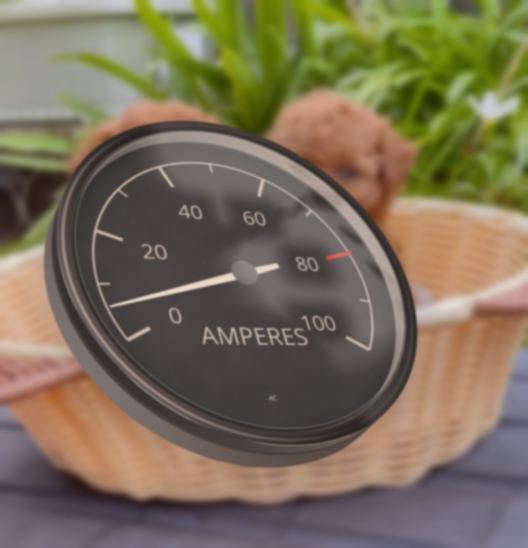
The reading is value=5 unit=A
